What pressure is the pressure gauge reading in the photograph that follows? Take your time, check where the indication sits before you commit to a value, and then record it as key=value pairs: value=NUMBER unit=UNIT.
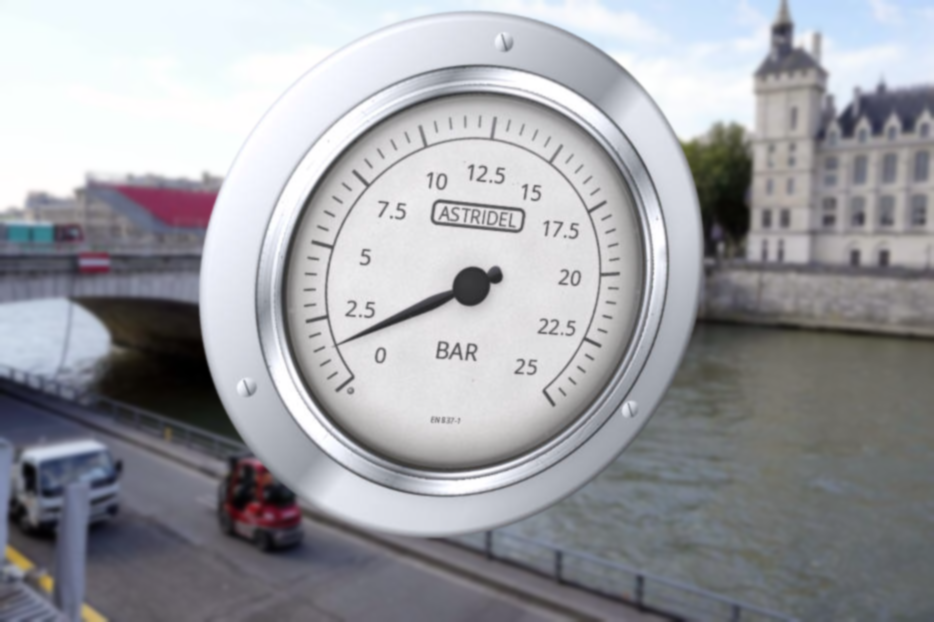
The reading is value=1.5 unit=bar
